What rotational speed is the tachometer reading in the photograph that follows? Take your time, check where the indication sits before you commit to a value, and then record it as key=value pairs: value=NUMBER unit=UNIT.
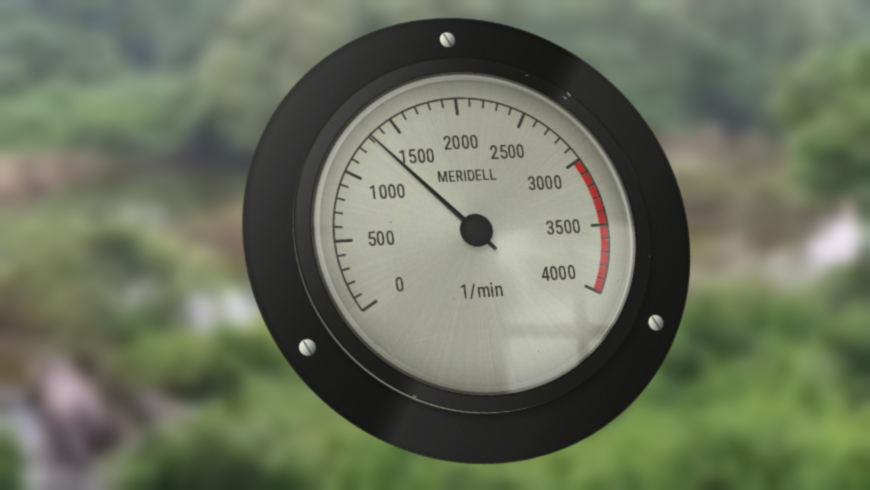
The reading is value=1300 unit=rpm
